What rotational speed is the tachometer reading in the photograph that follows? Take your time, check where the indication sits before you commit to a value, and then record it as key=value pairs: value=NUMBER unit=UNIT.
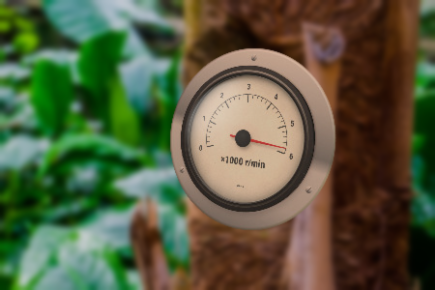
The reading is value=5800 unit=rpm
